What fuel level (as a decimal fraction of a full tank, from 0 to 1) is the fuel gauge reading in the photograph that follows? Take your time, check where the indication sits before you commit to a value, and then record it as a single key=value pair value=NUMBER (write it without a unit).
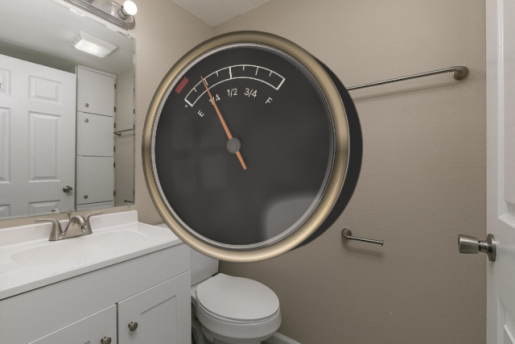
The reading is value=0.25
